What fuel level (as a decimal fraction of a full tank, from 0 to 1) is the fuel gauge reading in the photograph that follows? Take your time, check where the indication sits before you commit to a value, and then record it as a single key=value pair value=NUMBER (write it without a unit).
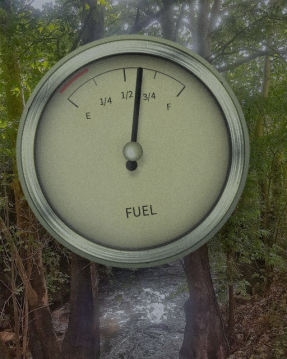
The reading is value=0.625
